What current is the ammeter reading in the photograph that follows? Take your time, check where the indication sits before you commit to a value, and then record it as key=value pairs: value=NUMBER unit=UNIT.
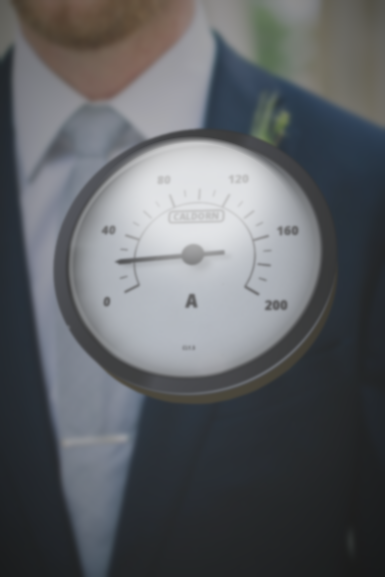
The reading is value=20 unit=A
